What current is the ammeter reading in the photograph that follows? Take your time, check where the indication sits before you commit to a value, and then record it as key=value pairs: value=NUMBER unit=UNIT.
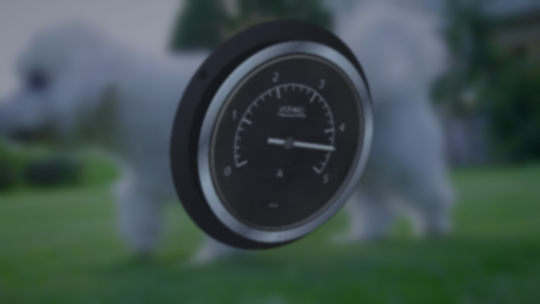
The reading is value=4.4 unit=A
